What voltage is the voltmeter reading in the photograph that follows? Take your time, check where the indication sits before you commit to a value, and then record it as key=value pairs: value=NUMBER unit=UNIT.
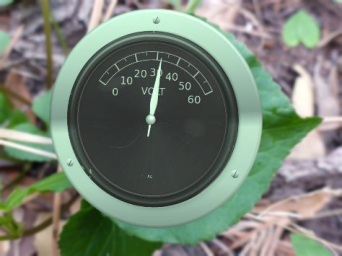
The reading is value=32.5 unit=V
